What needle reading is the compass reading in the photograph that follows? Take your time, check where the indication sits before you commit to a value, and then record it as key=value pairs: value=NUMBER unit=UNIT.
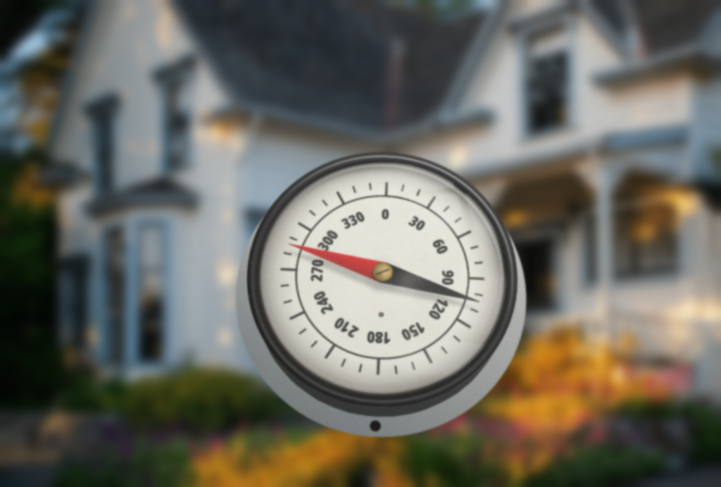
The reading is value=285 unit=°
